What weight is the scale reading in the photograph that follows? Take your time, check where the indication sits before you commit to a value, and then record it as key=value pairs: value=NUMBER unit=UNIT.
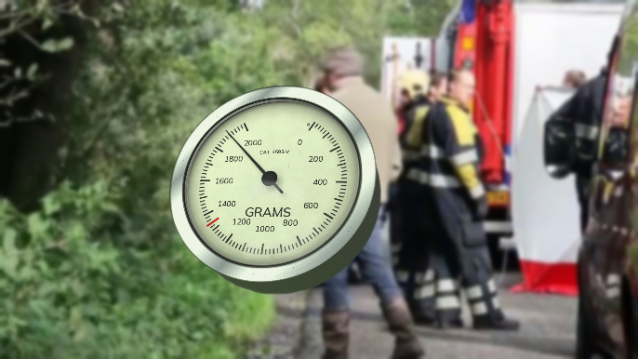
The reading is value=1900 unit=g
